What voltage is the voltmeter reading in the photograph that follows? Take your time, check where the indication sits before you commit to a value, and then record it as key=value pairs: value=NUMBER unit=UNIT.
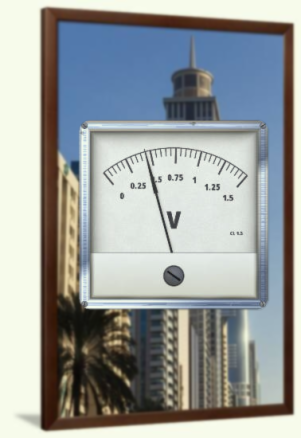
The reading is value=0.45 unit=V
